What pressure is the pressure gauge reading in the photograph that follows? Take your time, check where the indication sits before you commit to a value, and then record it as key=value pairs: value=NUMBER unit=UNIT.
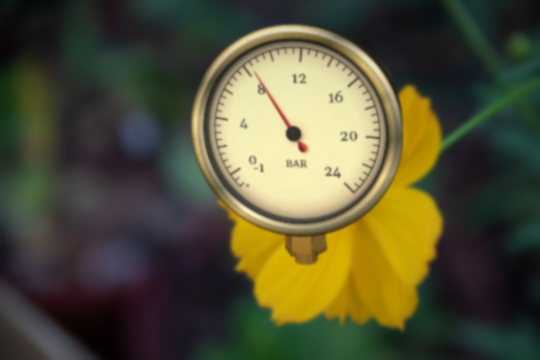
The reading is value=8.5 unit=bar
